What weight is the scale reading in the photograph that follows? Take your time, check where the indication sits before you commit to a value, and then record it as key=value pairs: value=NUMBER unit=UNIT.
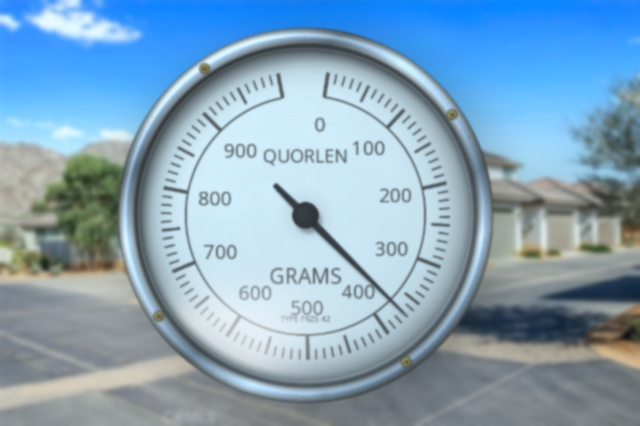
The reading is value=370 unit=g
